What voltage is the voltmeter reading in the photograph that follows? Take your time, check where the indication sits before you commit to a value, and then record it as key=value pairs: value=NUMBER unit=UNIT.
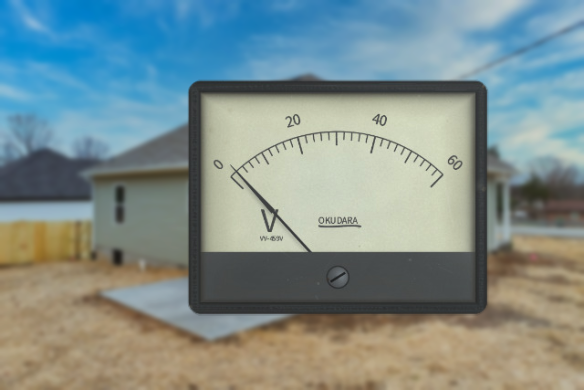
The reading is value=2 unit=V
